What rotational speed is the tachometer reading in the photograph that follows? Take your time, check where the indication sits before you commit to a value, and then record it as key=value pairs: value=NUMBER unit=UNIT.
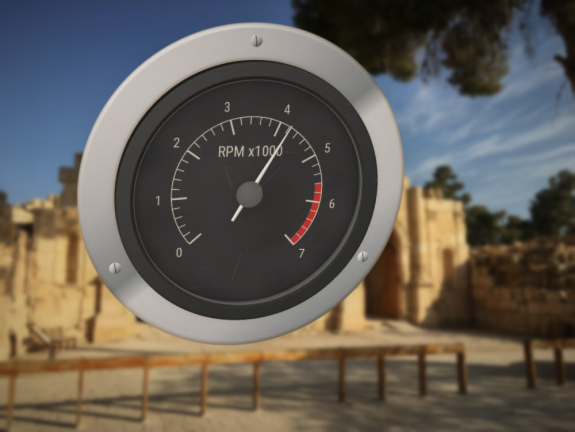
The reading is value=4200 unit=rpm
